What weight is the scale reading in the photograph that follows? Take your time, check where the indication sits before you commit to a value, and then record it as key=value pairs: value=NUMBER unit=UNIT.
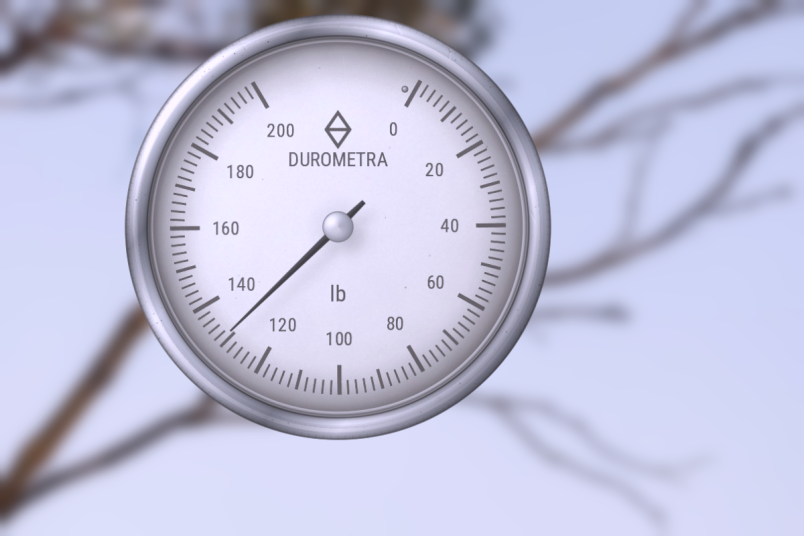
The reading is value=131 unit=lb
